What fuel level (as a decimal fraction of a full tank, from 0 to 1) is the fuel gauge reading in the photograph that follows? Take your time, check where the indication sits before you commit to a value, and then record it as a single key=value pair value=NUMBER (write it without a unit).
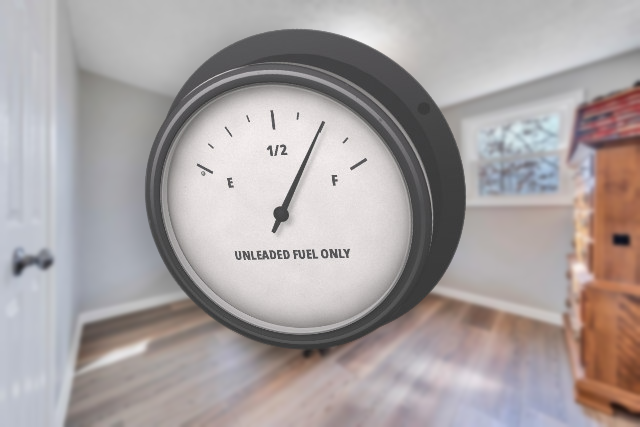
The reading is value=0.75
